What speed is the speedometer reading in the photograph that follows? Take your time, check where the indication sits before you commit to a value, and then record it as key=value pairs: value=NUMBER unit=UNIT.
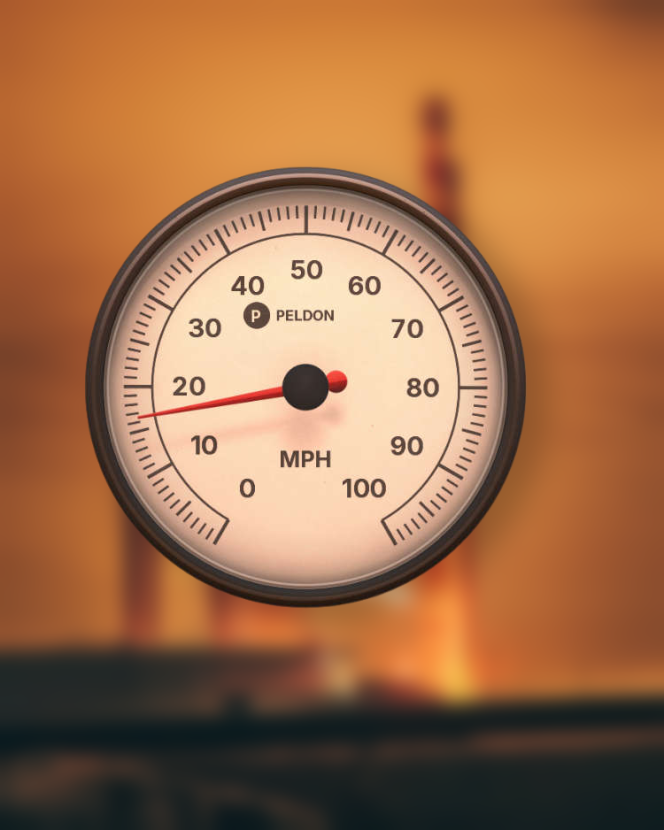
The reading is value=16.5 unit=mph
